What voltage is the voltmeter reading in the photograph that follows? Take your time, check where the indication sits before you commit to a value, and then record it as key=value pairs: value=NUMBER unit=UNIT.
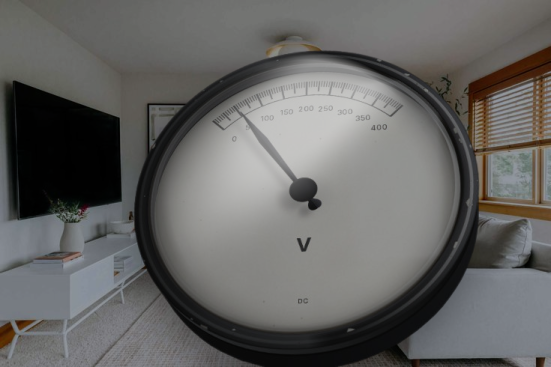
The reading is value=50 unit=V
